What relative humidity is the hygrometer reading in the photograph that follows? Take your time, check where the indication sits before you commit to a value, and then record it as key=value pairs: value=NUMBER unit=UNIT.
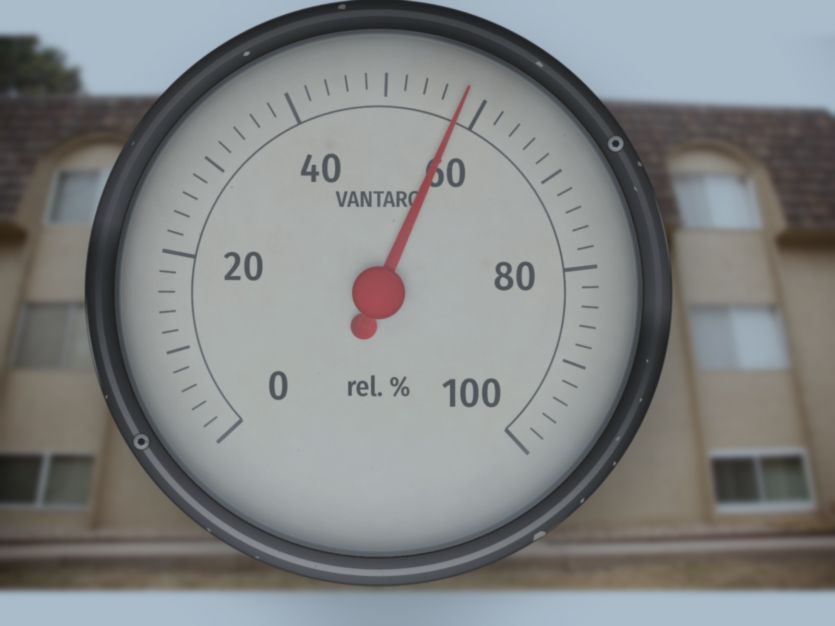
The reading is value=58 unit=%
